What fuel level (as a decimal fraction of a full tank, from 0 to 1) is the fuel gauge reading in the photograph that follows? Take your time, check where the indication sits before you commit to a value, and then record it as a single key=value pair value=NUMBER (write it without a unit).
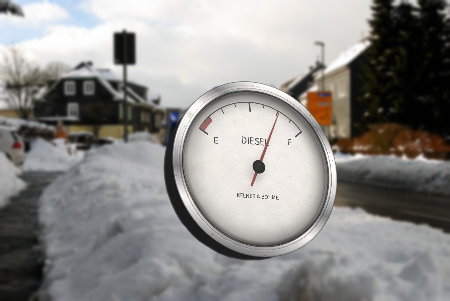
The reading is value=0.75
